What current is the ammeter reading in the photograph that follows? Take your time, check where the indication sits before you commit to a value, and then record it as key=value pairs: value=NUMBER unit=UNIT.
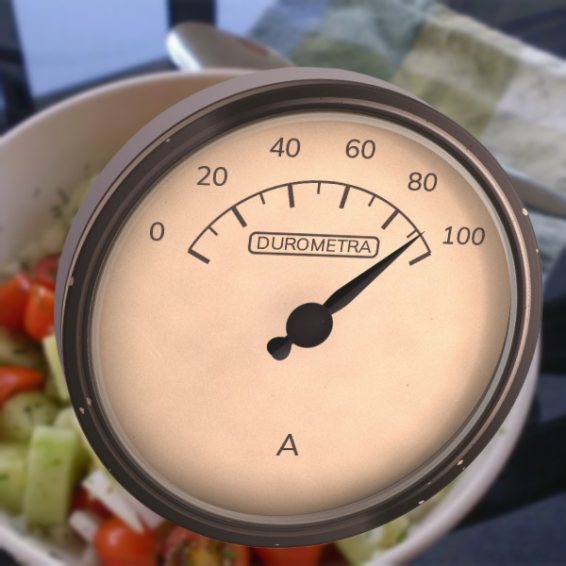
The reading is value=90 unit=A
